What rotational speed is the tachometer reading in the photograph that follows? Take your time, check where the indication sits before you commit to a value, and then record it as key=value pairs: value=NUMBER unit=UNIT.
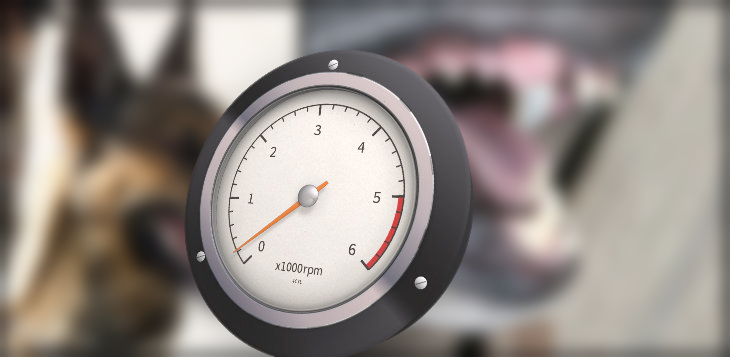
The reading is value=200 unit=rpm
